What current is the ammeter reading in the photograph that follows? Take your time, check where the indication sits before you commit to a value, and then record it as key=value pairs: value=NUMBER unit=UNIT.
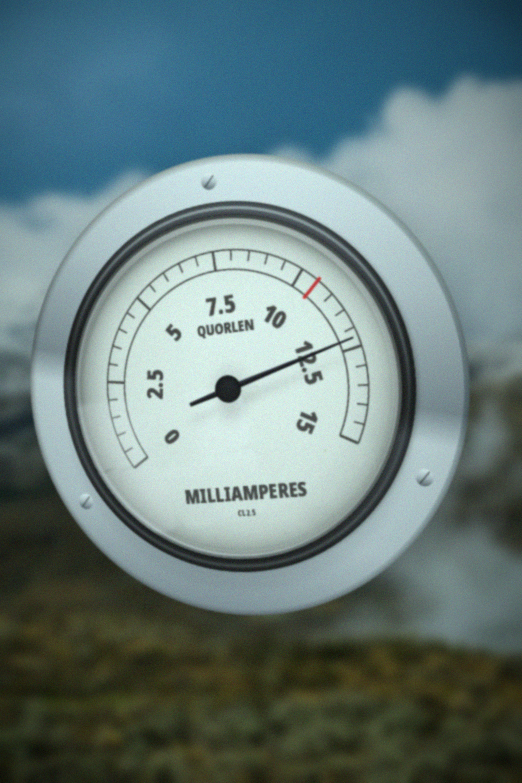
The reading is value=12.25 unit=mA
